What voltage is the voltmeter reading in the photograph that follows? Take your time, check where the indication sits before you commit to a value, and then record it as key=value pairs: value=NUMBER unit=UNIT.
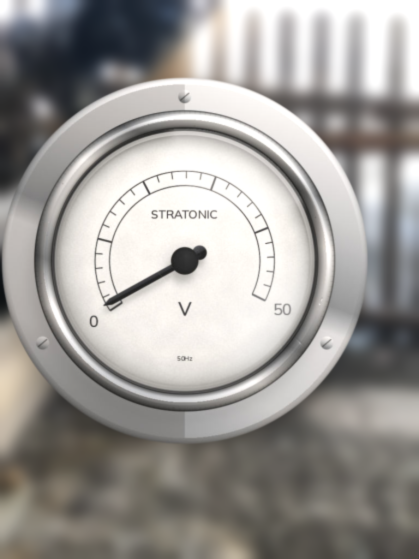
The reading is value=1 unit=V
